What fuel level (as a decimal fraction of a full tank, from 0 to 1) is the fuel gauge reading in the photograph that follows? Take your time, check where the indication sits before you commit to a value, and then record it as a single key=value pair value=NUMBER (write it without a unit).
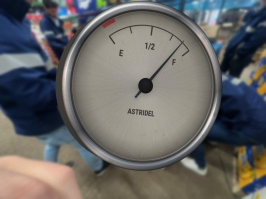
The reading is value=0.875
